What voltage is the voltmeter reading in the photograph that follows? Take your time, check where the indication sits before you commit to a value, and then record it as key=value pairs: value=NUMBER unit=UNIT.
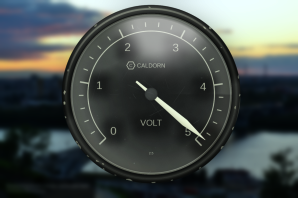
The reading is value=4.9 unit=V
